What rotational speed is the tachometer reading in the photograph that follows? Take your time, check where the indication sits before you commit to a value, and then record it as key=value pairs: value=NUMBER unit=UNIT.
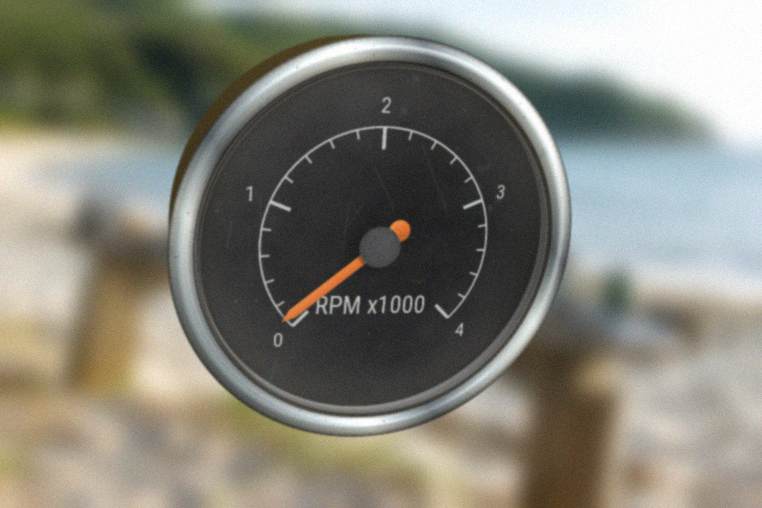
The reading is value=100 unit=rpm
